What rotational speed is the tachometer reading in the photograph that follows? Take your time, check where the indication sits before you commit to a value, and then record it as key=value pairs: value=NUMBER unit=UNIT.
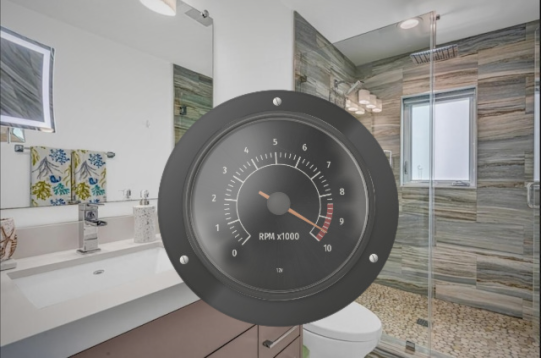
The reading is value=9600 unit=rpm
